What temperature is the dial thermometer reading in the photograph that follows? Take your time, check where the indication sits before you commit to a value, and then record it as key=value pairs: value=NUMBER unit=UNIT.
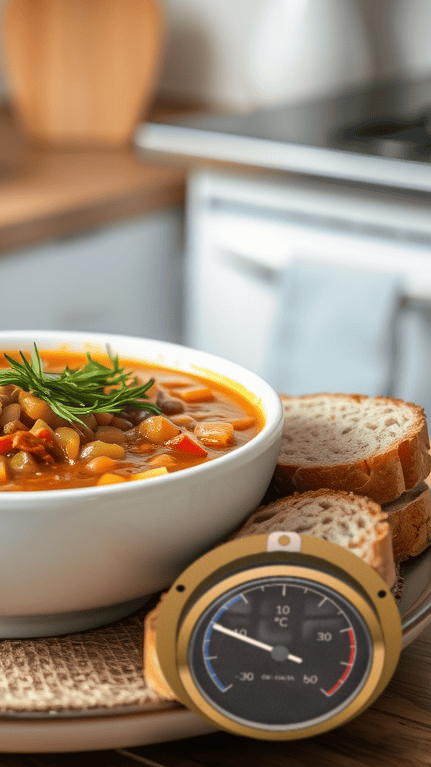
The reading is value=-10 unit=°C
